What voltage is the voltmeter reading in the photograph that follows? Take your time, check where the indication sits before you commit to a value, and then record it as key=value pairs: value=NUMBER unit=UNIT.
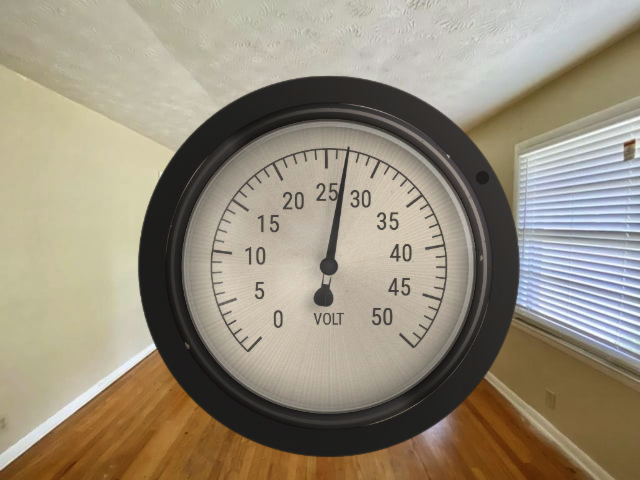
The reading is value=27 unit=V
